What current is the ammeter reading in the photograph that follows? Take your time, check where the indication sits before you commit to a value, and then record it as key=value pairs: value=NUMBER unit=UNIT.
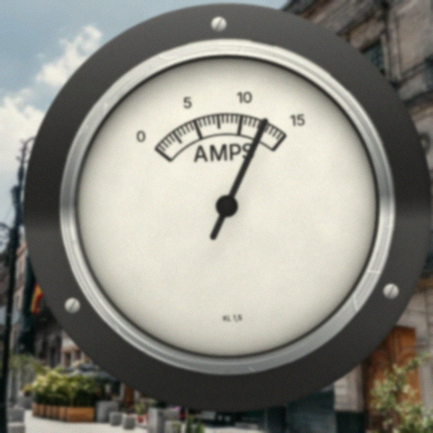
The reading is value=12.5 unit=A
